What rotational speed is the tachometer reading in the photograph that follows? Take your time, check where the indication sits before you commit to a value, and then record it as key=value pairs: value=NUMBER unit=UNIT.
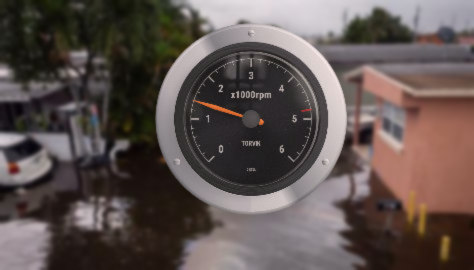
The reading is value=1400 unit=rpm
